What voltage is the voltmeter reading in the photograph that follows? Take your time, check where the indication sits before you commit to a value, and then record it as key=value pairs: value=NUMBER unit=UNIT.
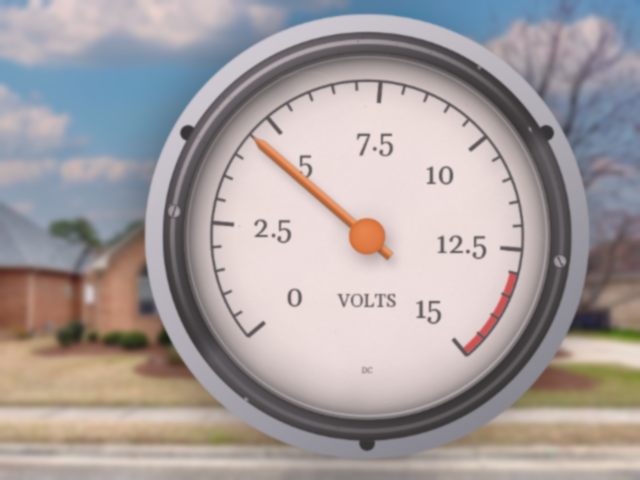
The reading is value=4.5 unit=V
